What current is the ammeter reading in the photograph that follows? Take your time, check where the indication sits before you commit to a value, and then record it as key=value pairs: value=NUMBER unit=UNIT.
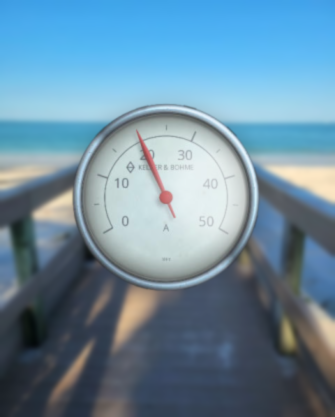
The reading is value=20 unit=A
